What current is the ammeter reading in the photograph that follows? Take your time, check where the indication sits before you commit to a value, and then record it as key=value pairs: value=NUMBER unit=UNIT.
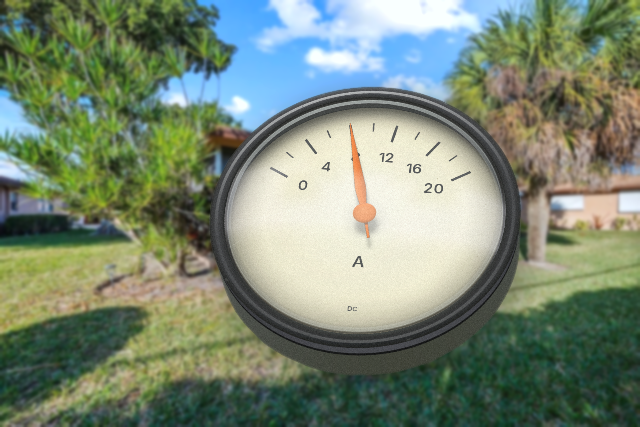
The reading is value=8 unit=A
